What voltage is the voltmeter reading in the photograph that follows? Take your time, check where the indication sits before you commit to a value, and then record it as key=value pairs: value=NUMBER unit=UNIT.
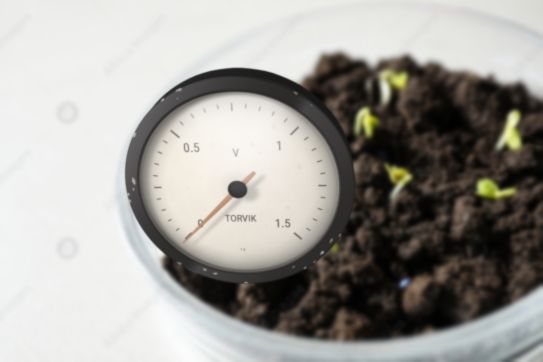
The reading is value=0 unit=V
